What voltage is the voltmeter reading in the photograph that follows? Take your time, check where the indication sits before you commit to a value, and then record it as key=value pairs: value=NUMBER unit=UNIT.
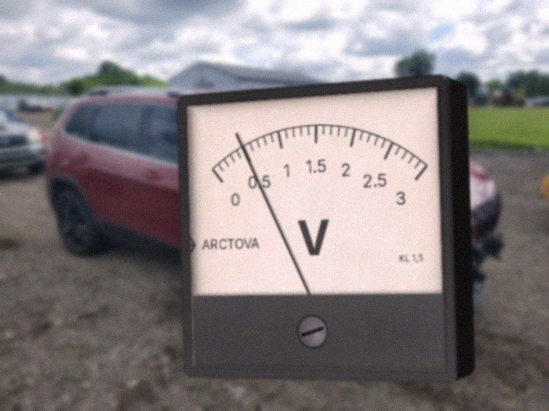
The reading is value=0.5 unit=V
